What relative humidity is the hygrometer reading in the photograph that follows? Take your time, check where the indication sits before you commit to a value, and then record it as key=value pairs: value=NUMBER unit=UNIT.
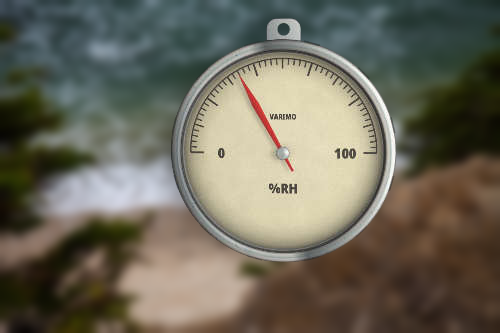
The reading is value=34 unit=%
